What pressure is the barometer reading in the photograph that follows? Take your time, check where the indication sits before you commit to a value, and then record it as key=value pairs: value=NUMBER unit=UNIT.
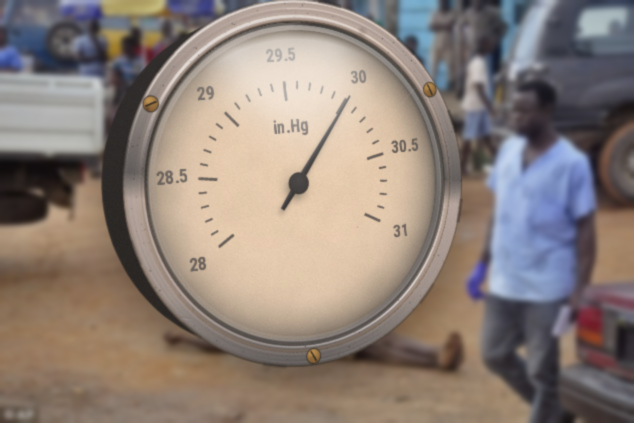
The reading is value=30 unit=inHg
